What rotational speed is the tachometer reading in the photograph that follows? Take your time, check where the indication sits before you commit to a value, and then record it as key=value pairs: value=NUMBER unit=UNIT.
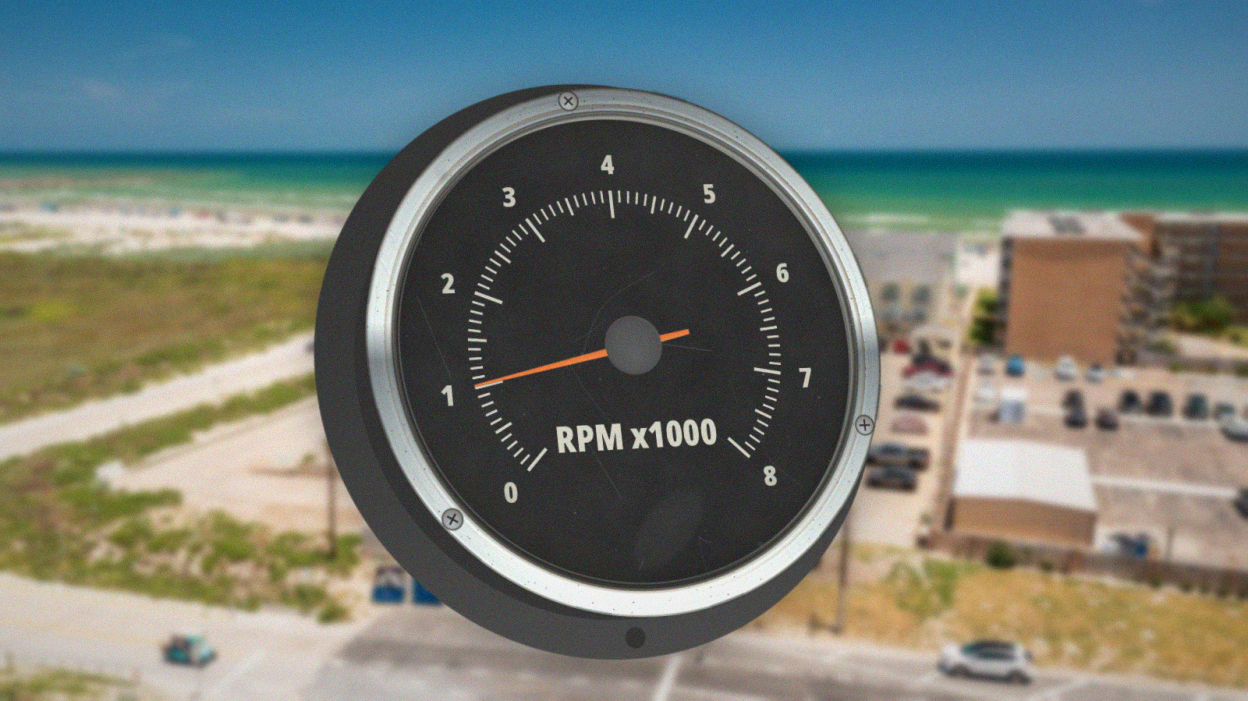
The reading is value=1000 unit=rpm
